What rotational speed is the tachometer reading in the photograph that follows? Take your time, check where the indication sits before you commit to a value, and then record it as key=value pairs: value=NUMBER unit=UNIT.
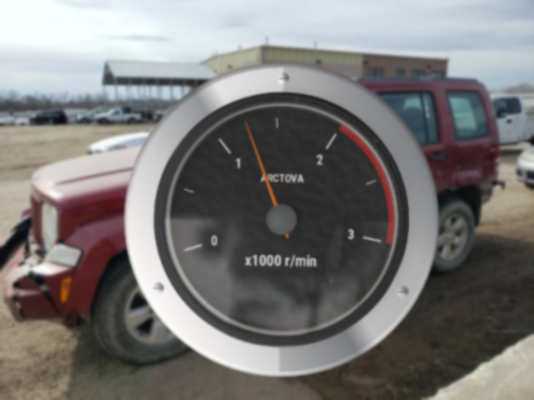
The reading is value=1250 unit=rpm
